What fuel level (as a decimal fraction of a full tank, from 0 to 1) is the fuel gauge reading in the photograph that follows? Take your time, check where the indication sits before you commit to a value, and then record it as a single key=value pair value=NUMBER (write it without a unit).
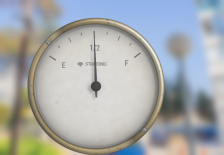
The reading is value=0.5
